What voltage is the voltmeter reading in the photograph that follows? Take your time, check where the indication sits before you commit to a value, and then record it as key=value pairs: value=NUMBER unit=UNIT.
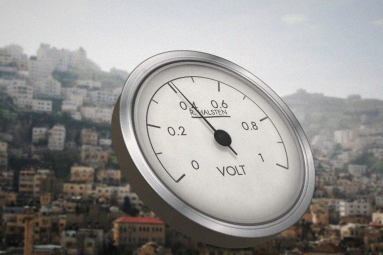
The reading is value=0.4 unit=V
